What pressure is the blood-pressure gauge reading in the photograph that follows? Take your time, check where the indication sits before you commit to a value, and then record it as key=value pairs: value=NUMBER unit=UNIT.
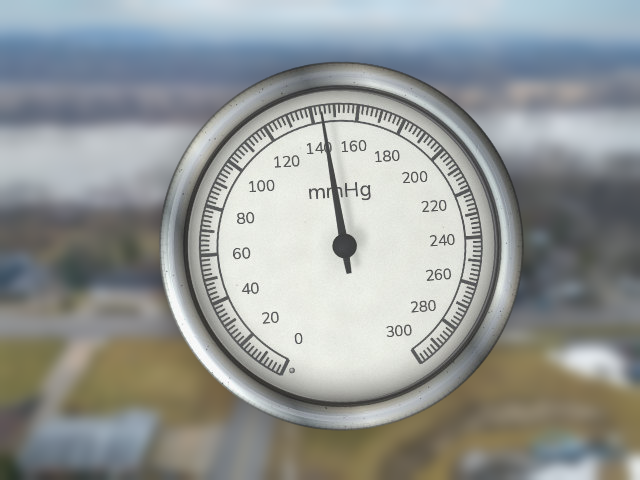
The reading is value=144 unit=mmHg
